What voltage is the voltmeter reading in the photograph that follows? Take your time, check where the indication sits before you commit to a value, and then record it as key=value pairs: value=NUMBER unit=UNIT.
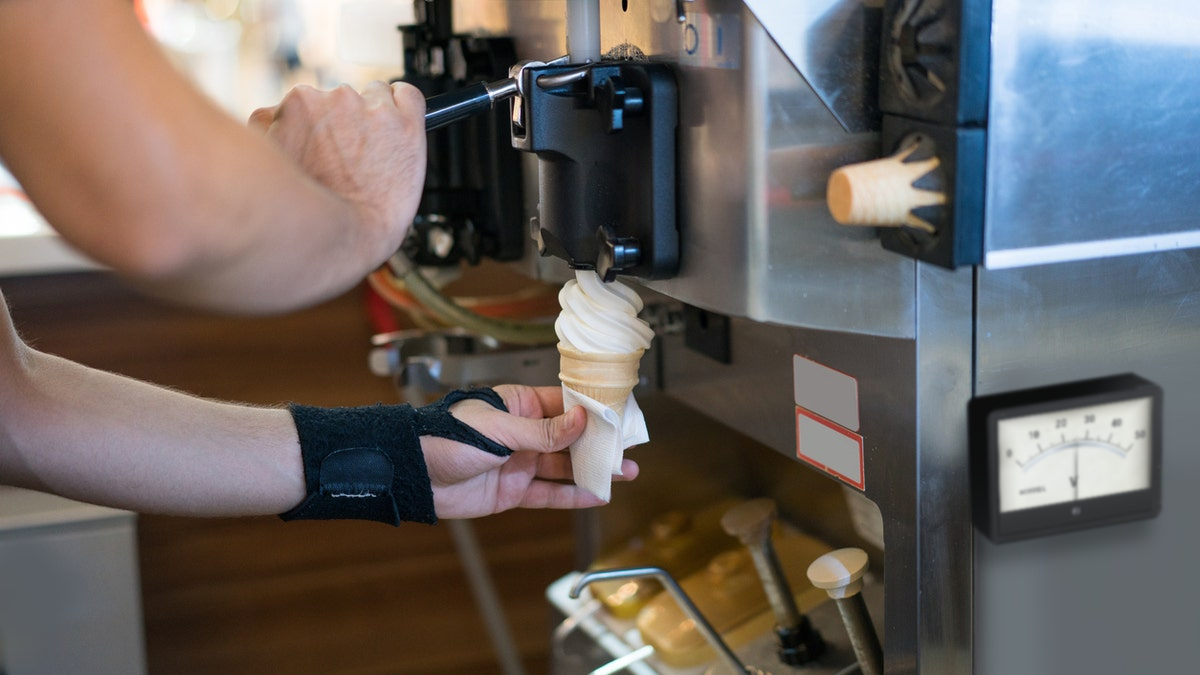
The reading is value=25 unit=V
